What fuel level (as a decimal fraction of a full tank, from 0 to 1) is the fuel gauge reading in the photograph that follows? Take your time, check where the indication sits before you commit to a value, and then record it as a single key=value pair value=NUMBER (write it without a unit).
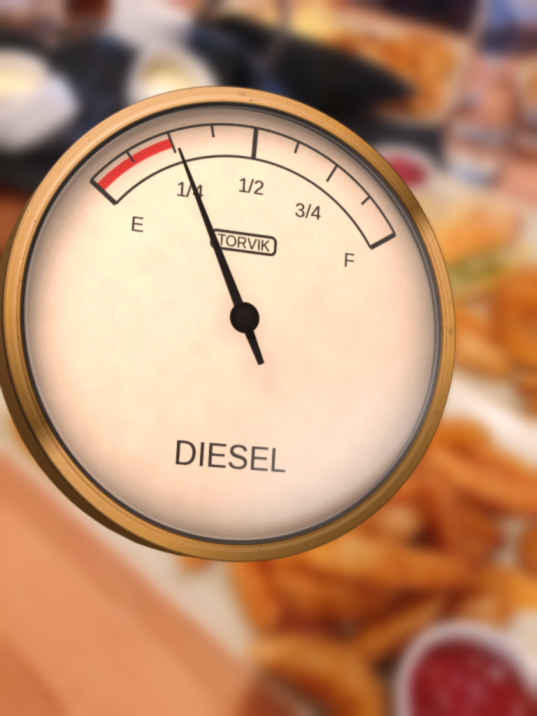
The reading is value=0.25
